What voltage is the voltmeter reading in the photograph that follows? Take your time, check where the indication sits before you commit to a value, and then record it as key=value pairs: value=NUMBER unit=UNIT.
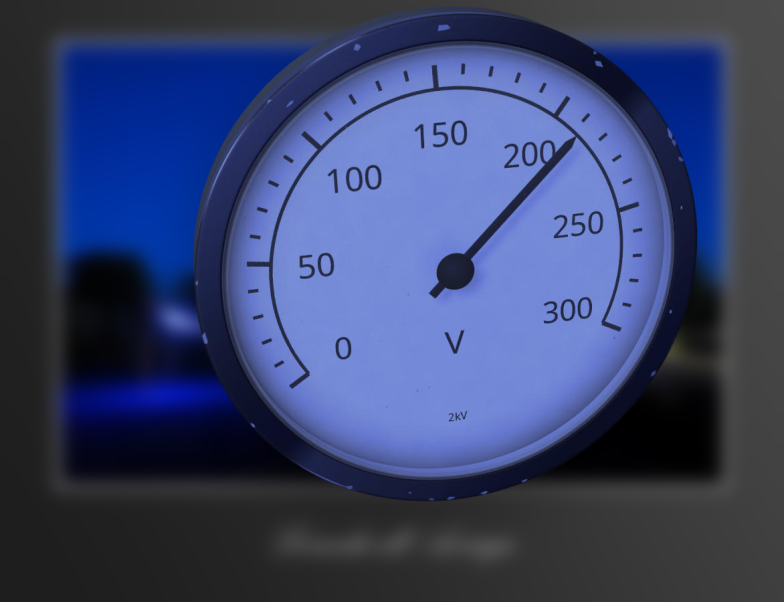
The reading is value=210 unit=V
